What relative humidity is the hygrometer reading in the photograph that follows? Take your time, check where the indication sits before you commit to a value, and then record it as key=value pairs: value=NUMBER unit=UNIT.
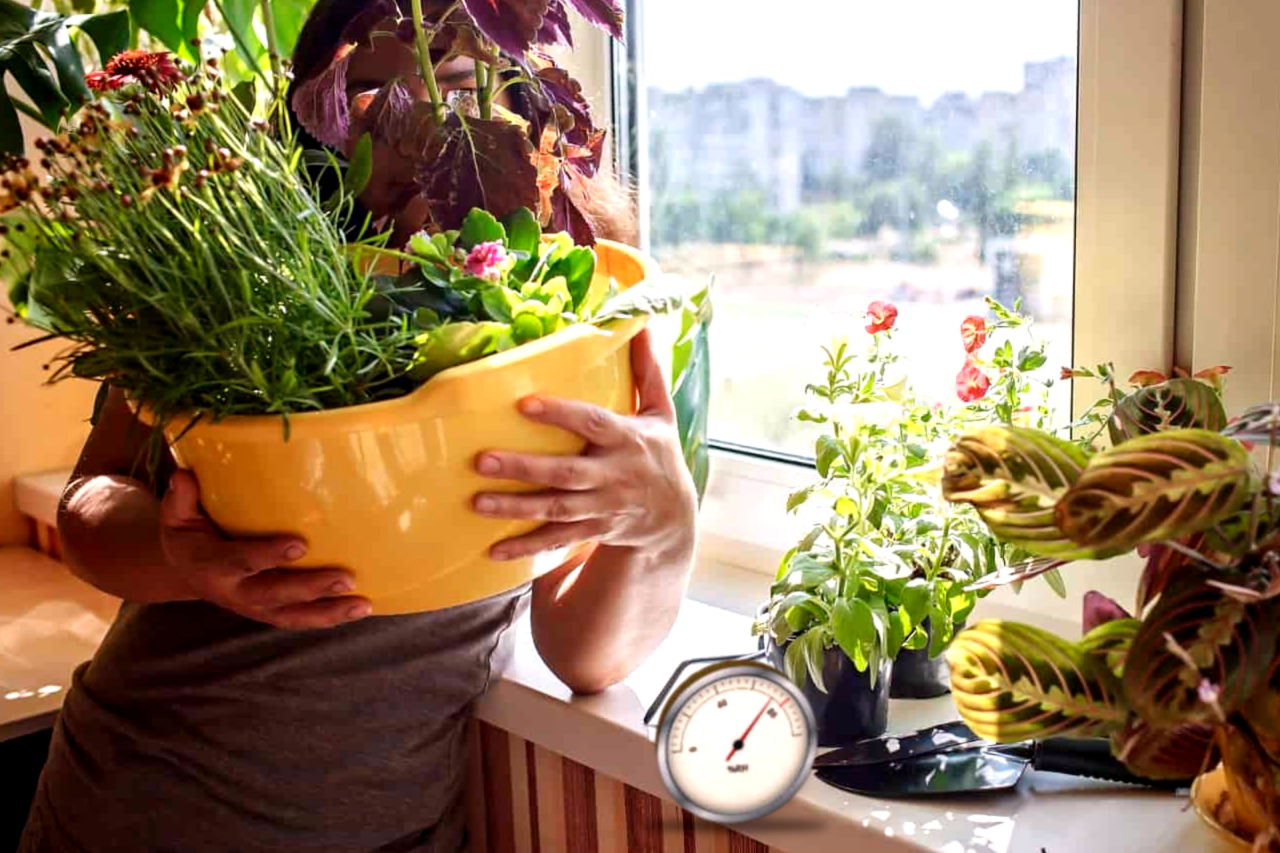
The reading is value=72 unit=%
